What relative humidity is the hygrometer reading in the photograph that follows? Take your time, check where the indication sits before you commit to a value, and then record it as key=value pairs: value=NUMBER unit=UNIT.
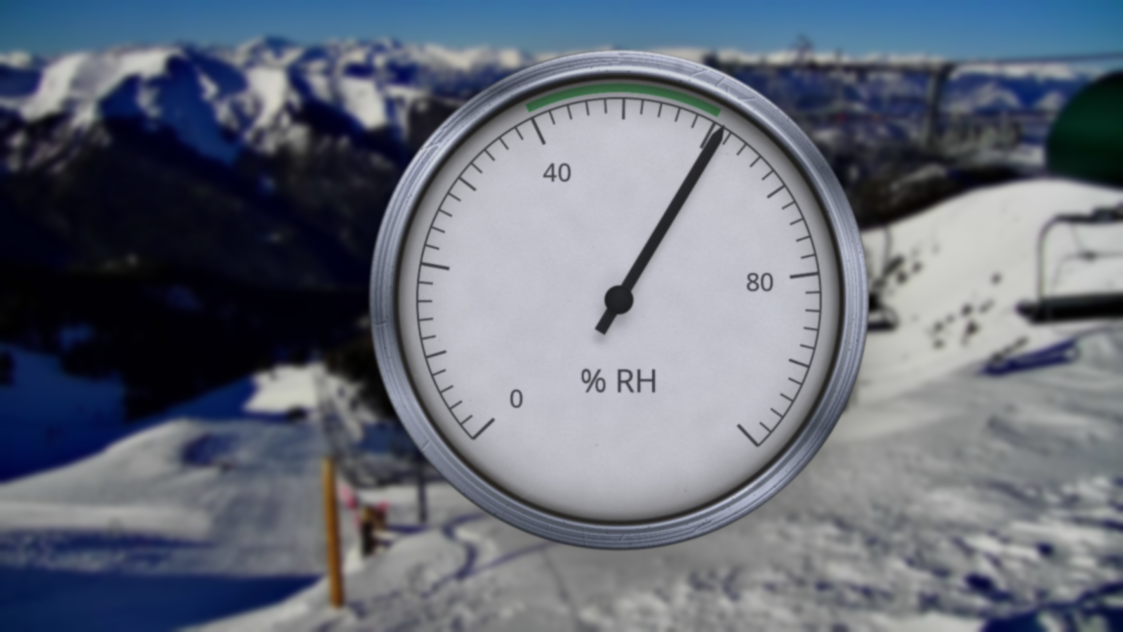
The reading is value=61 unit=%
